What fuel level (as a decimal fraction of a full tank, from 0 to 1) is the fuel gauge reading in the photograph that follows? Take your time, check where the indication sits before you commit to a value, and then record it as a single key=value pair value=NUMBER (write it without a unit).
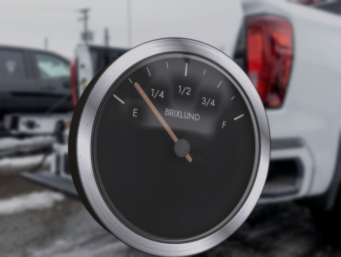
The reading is value=0.125
